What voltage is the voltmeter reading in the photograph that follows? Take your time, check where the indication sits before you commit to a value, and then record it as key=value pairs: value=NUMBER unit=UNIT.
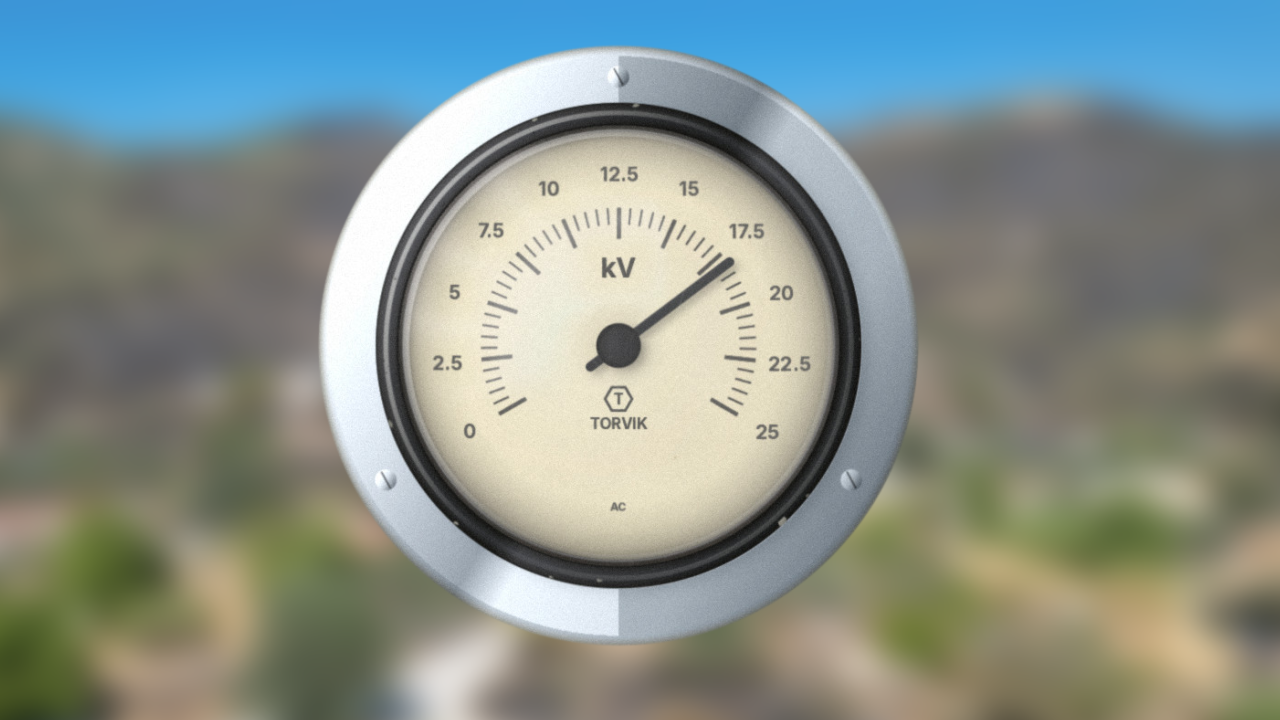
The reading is value=18 unit=kV
